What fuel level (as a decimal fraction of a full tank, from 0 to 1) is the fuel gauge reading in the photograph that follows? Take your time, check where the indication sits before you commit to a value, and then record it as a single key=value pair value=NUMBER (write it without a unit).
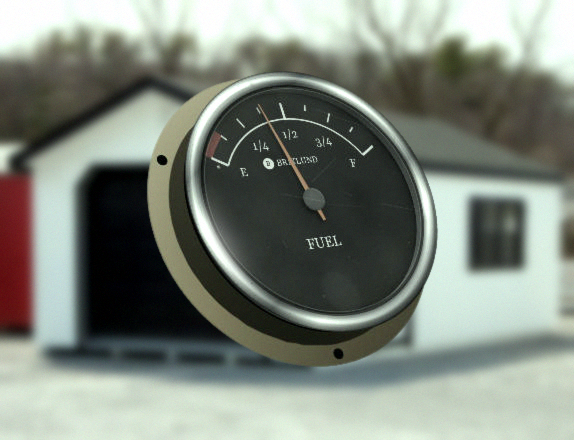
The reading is value=0.375
